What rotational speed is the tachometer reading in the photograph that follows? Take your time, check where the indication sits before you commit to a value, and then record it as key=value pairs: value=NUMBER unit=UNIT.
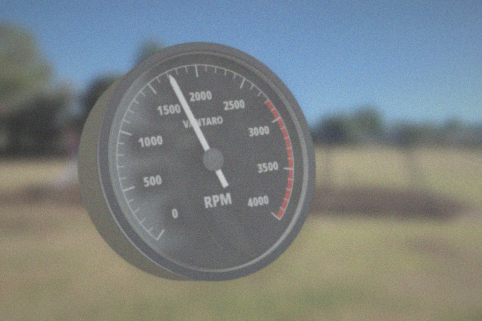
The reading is value=1700 unit=rpm
